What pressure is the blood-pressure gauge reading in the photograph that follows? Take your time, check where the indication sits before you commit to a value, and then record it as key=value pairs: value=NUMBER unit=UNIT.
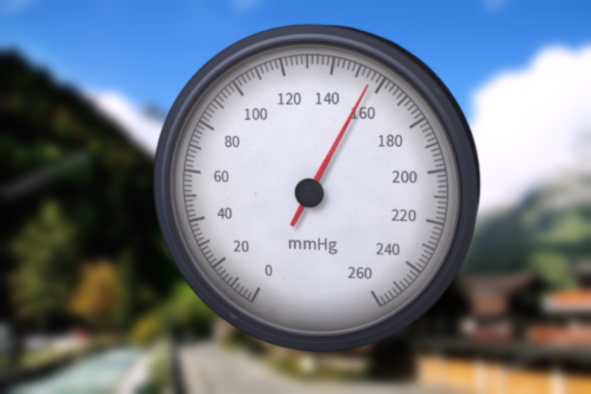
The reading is value=156 unit=mmHg
